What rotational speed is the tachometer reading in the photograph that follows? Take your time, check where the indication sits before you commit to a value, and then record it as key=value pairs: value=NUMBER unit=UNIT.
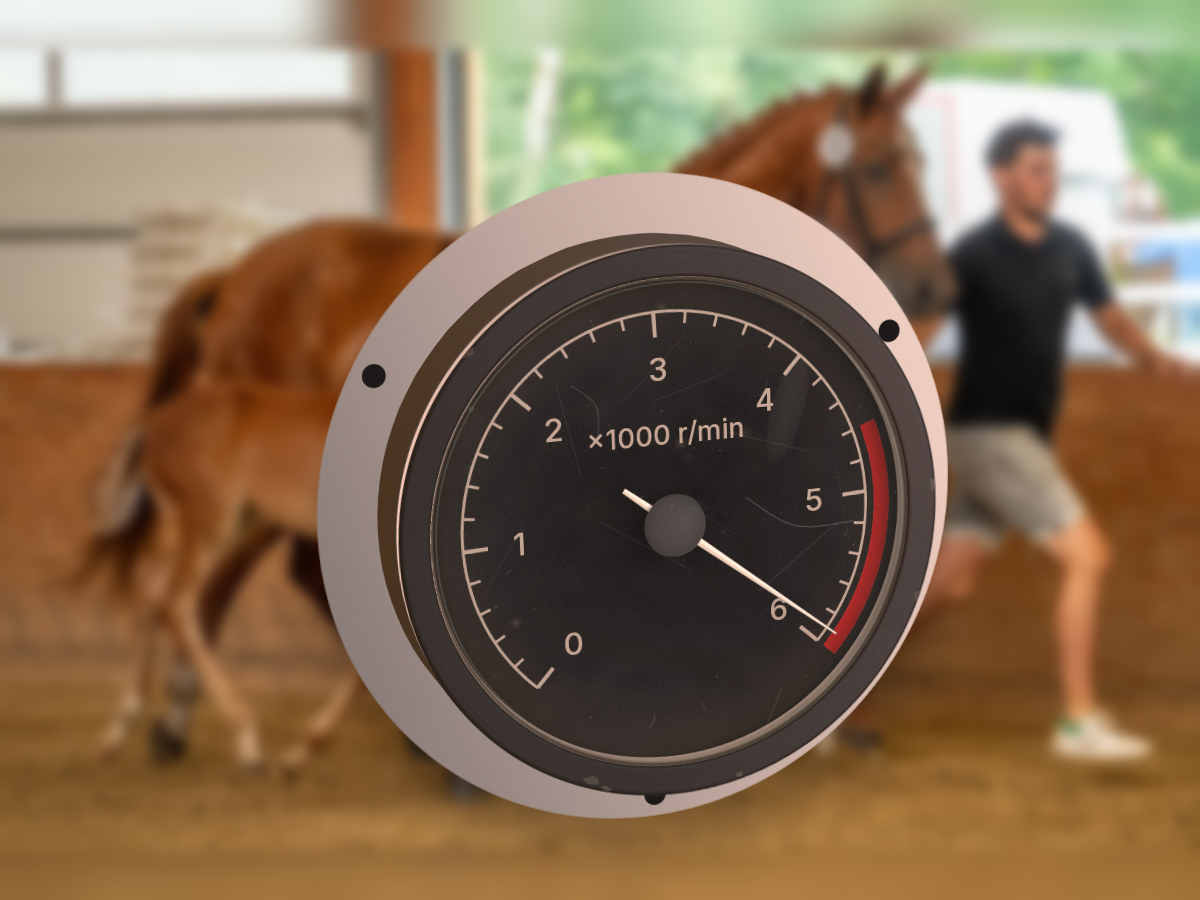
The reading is value=5900 unit=rpm
